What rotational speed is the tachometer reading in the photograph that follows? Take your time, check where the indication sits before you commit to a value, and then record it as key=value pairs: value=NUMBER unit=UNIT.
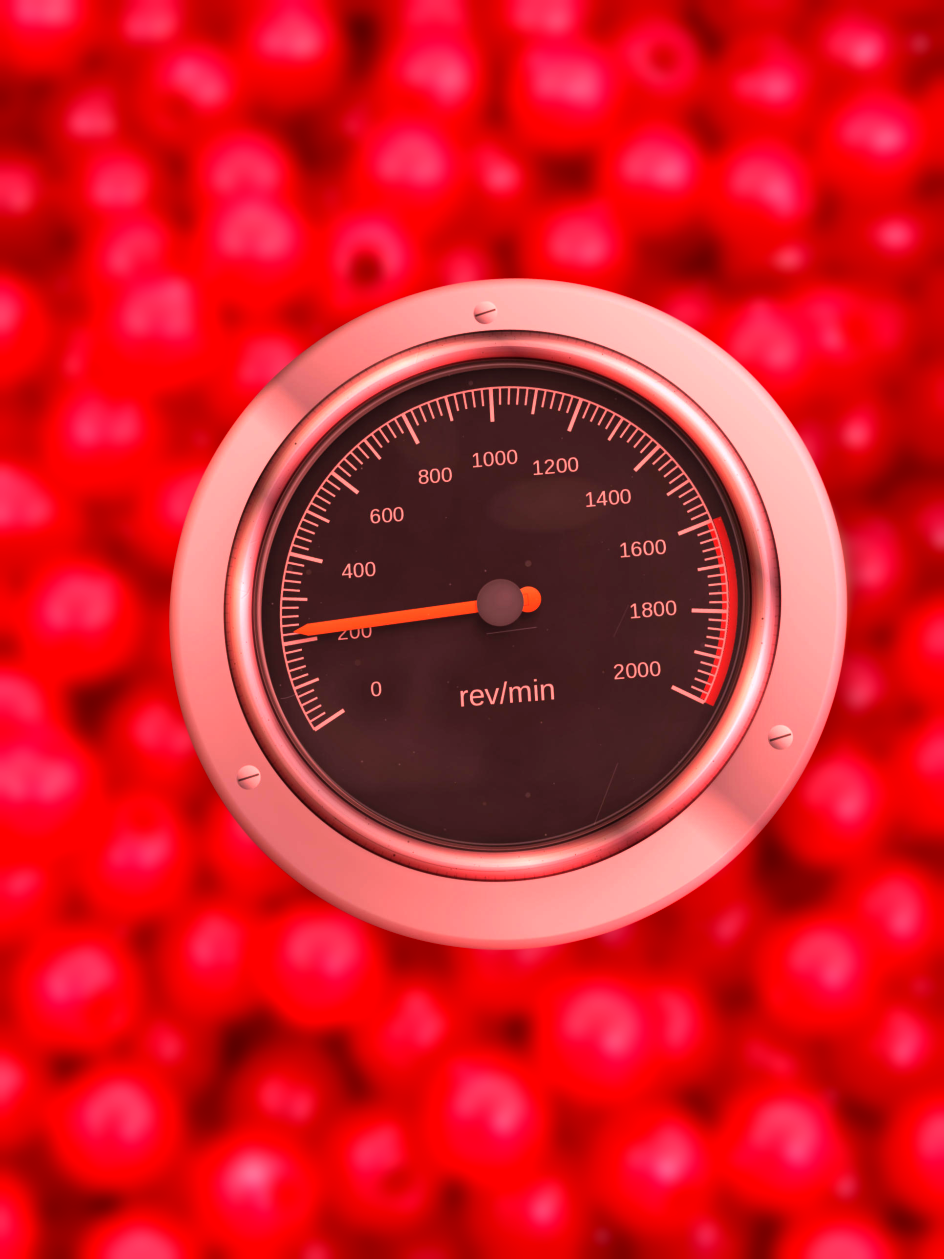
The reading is value=220 unit=rpm
